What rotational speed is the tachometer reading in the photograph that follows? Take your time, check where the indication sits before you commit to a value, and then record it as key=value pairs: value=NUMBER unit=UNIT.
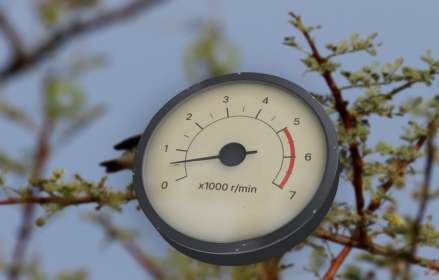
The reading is value=500 unit=rpm
